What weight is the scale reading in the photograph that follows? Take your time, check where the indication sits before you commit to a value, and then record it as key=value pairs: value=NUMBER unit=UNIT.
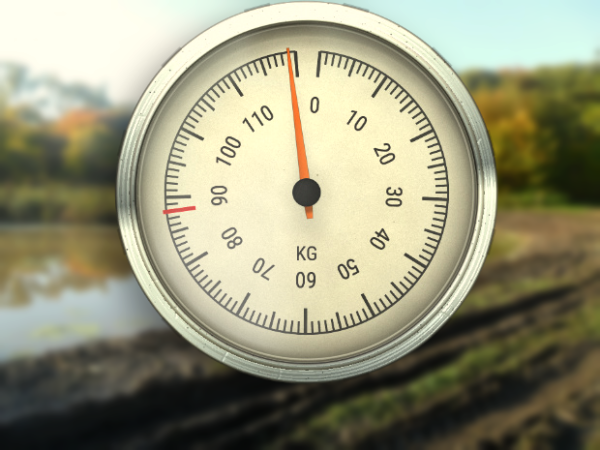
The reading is value=119 unit=kg
